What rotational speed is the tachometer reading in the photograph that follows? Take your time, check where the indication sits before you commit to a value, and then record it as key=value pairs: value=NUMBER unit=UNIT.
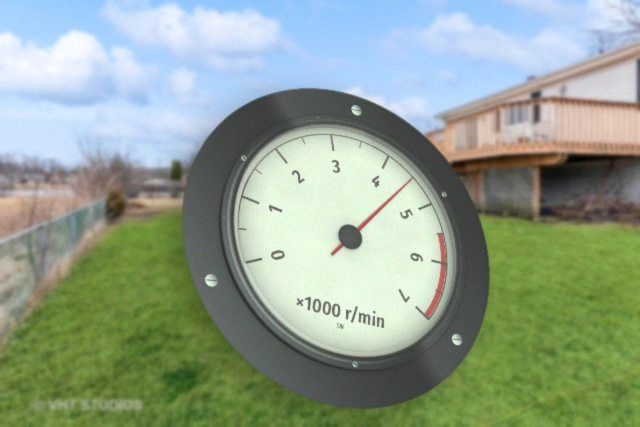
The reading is value=4500 unit=rpm
